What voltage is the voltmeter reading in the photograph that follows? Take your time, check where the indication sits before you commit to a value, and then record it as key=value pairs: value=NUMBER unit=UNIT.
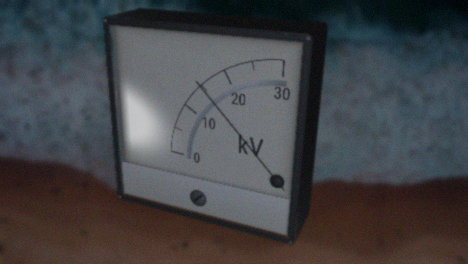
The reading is value=15 unit=kV
